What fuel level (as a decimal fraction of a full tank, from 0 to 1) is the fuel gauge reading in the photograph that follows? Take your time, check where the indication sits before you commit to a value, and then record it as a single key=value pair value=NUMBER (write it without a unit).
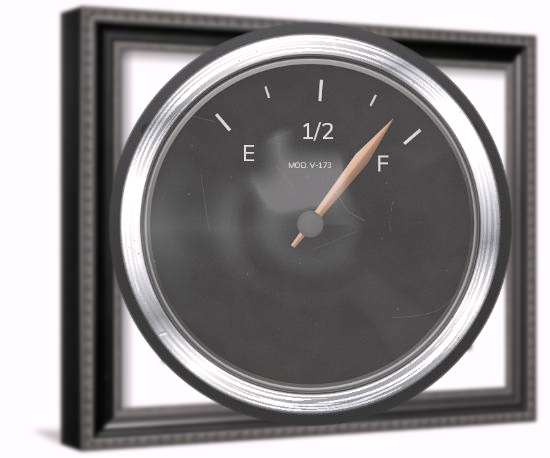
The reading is value=0.875
